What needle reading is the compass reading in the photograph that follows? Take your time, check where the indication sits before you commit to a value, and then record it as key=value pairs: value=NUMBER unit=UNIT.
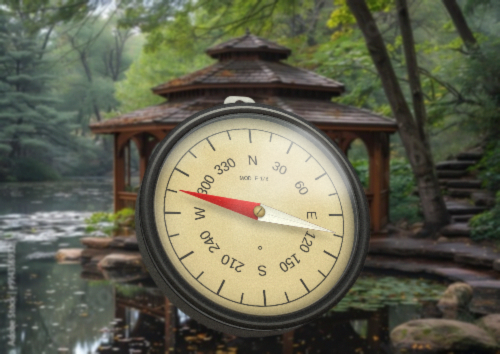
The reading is value=285 unit=°
